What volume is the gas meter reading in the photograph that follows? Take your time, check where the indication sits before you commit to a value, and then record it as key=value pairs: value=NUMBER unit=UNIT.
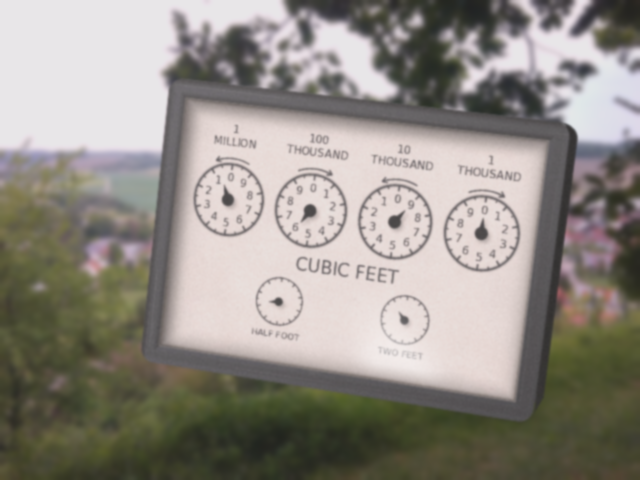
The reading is value=59000 unit=ft³
